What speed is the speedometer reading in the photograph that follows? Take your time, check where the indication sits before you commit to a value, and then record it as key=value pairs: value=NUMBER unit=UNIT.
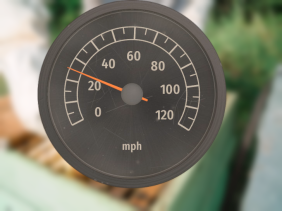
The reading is value=25 unit=mph
